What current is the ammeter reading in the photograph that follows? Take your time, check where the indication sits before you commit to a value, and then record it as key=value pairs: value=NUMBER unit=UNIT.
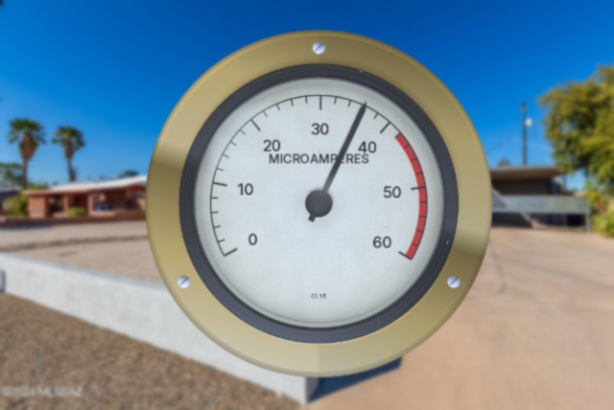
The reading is value=36 unit=µA
